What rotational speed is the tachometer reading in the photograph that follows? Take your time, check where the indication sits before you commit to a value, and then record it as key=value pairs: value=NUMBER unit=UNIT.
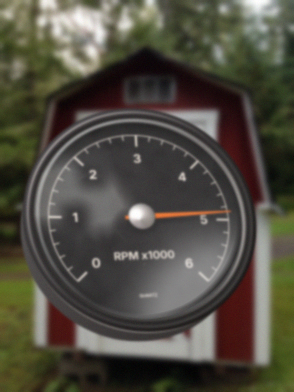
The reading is value=4900 unit=rpm
